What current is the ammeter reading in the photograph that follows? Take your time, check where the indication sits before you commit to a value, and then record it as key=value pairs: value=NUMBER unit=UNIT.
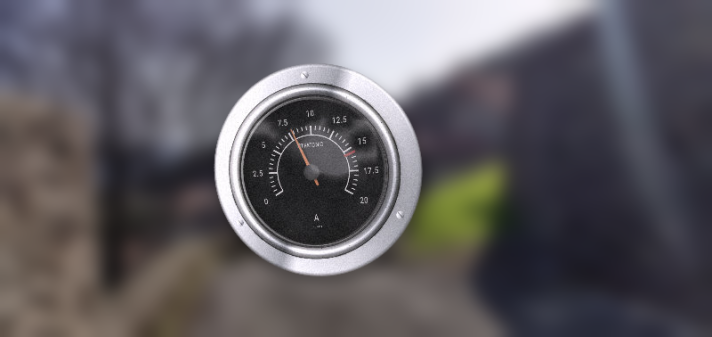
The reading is value=8 unit=A
